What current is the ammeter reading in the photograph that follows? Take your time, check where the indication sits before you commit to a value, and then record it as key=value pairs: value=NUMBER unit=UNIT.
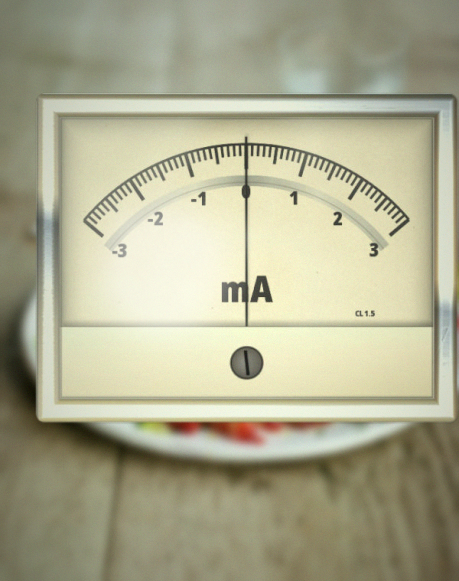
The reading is value=0 unit=mA
